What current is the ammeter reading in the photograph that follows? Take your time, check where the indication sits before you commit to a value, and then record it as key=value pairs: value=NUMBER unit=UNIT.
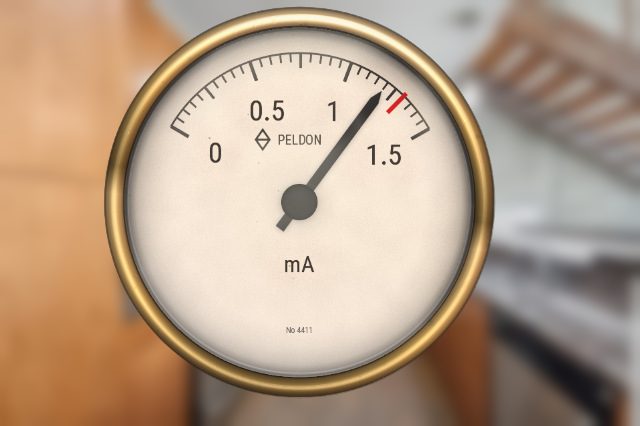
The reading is value=1.2 unit=mA
